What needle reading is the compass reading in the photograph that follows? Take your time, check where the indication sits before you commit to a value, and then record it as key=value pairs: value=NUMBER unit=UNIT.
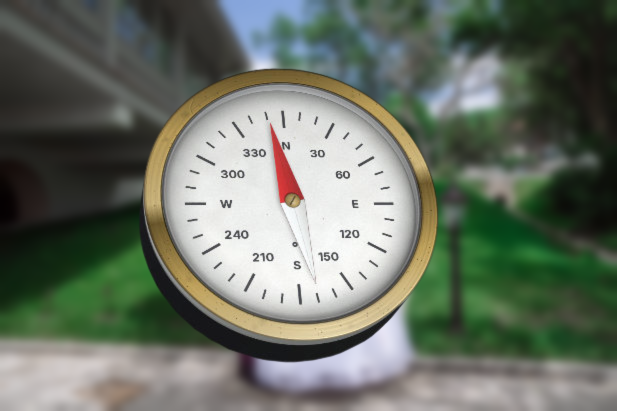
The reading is value=350 unit=°
